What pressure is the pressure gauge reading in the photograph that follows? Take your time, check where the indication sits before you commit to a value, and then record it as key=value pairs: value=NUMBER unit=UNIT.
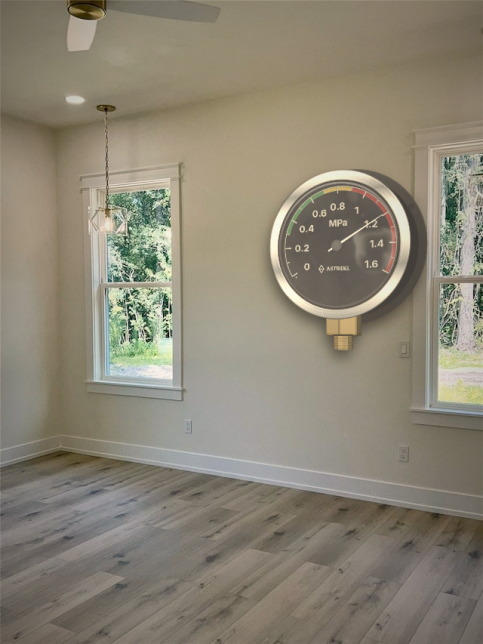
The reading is value=1.2 unit=MPa
